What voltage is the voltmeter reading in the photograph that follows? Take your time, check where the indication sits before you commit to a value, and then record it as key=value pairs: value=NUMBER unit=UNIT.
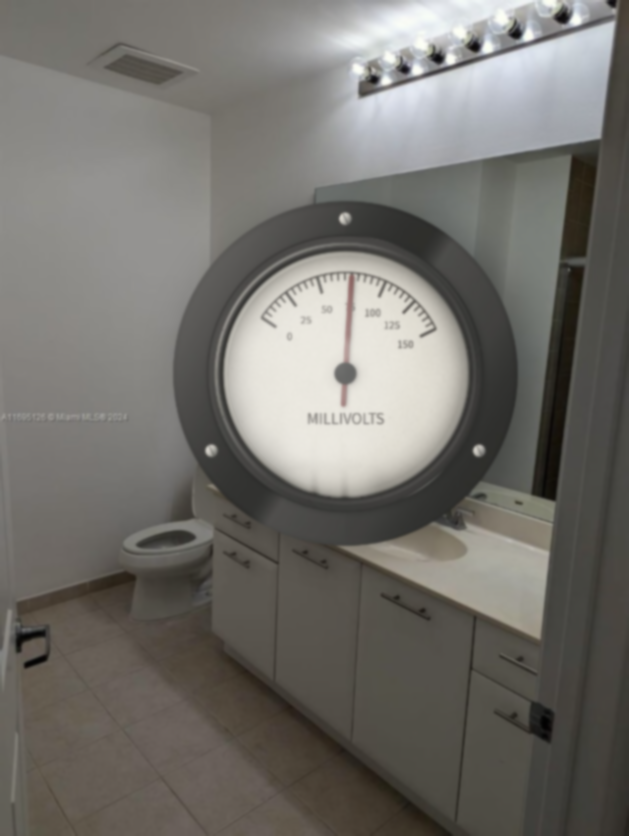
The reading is value=75 unit=mV
